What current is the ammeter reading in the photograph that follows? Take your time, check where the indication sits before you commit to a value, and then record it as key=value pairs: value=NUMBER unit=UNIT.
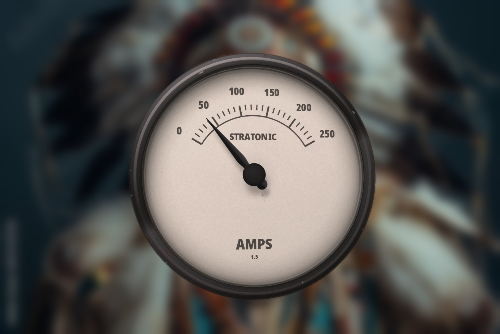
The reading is value=40 unit=A
